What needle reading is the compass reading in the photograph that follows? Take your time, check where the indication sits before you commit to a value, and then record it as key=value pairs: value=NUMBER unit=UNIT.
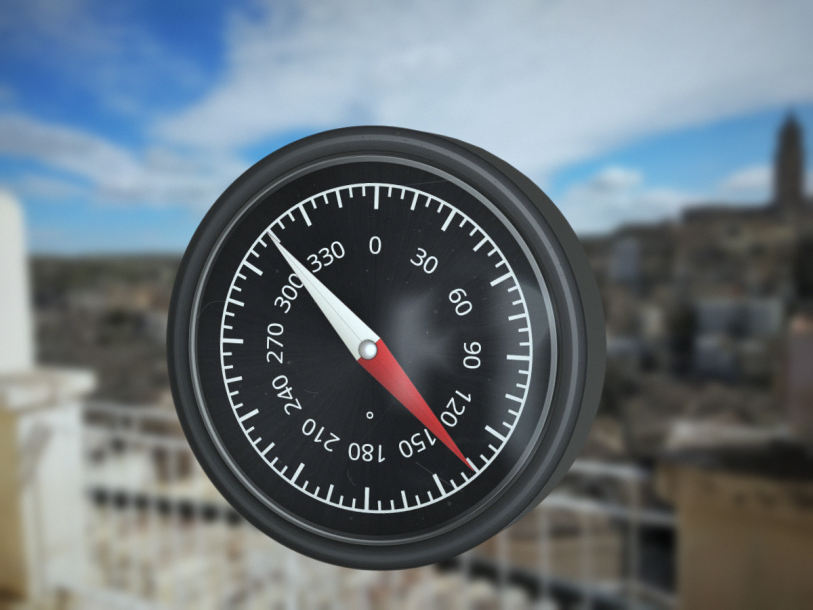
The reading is value=135 unit=°
